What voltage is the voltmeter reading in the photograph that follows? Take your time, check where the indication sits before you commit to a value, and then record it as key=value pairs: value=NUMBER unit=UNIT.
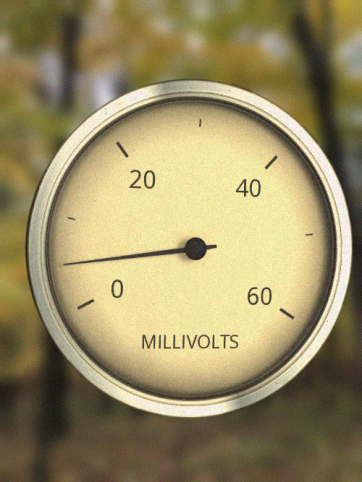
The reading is value=5 unit=mV
